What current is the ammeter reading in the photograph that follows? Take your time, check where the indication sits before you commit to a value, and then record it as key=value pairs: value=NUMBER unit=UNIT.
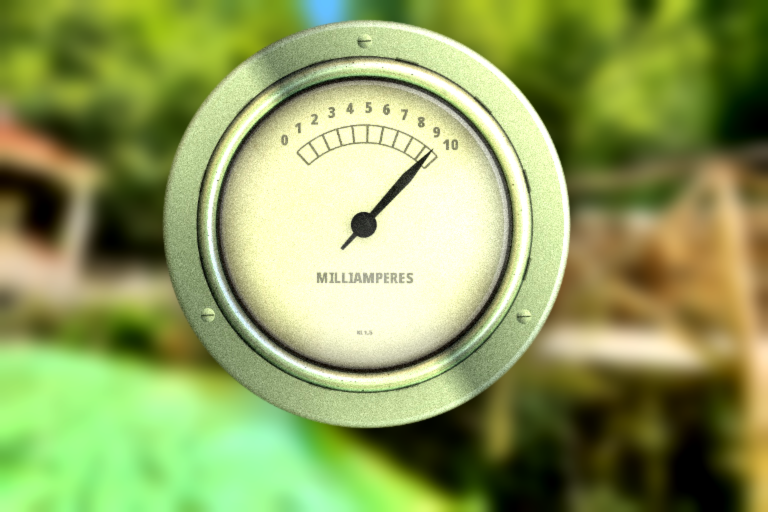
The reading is value=9.5 unit=mA
